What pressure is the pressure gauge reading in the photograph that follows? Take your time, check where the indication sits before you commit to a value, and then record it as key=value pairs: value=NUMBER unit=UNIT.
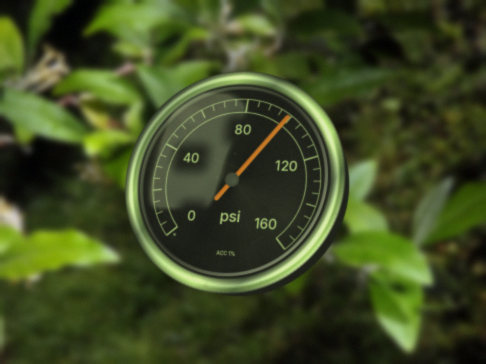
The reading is value=100 unit=psi
